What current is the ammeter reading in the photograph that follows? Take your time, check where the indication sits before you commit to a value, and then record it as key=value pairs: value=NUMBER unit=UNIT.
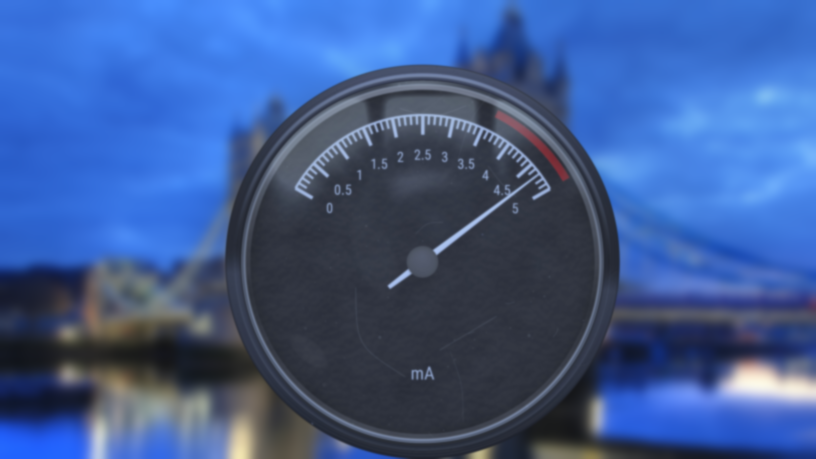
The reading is value=4.7 unit=mA
